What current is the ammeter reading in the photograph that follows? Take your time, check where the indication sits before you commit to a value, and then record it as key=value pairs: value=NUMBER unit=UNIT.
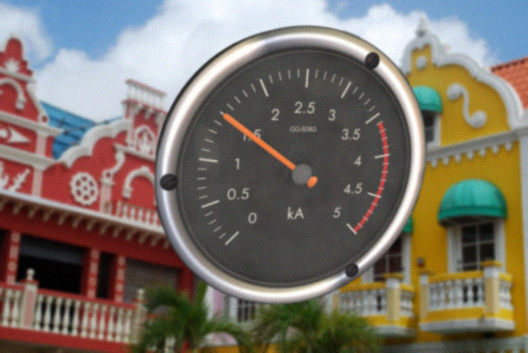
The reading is value=1.5 unit=kA
